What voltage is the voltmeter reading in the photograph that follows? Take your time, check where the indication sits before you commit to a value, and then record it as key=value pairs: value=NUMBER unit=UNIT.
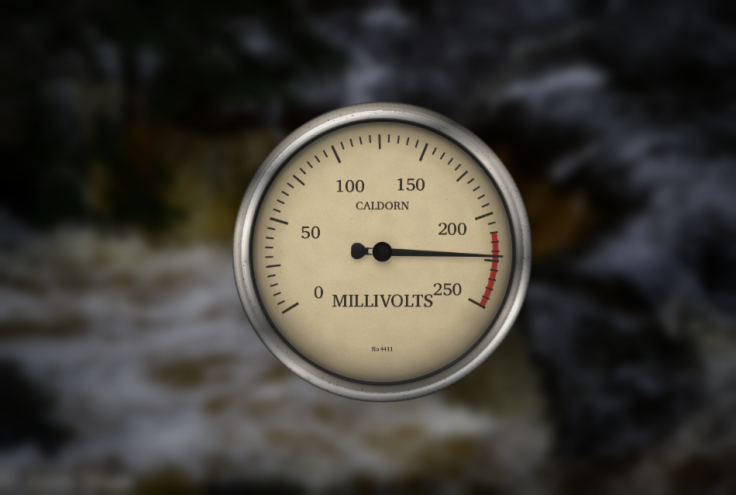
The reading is value=222.5 unit=mV
